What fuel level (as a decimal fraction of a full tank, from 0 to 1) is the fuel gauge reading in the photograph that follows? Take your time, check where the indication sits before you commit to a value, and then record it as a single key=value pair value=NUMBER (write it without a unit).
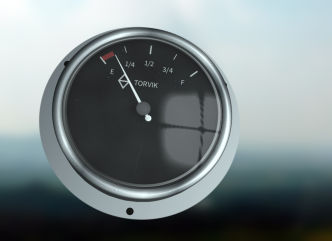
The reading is value=0.125
